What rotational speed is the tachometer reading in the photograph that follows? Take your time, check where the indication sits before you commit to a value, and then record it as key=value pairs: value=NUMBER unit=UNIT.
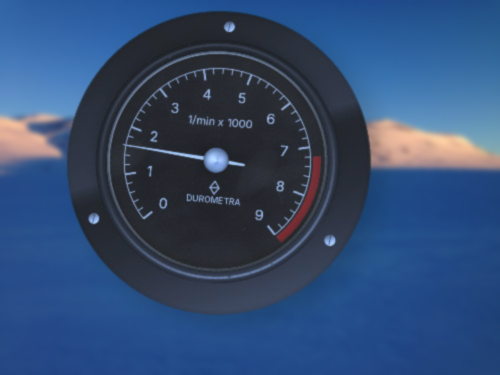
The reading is value=1600 unit=rpm
